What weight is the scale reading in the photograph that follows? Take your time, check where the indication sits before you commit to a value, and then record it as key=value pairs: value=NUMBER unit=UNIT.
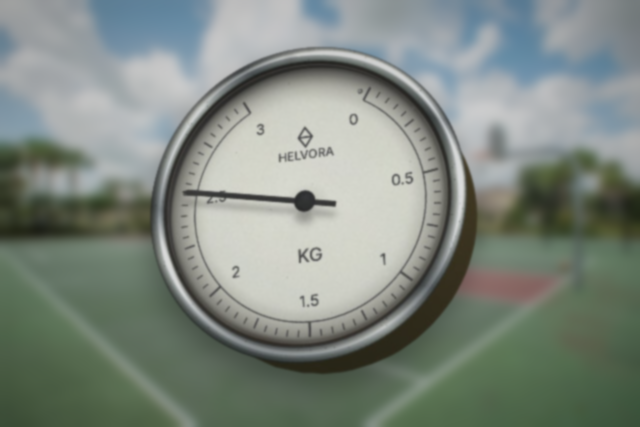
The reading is value=2.5 unit=kg
